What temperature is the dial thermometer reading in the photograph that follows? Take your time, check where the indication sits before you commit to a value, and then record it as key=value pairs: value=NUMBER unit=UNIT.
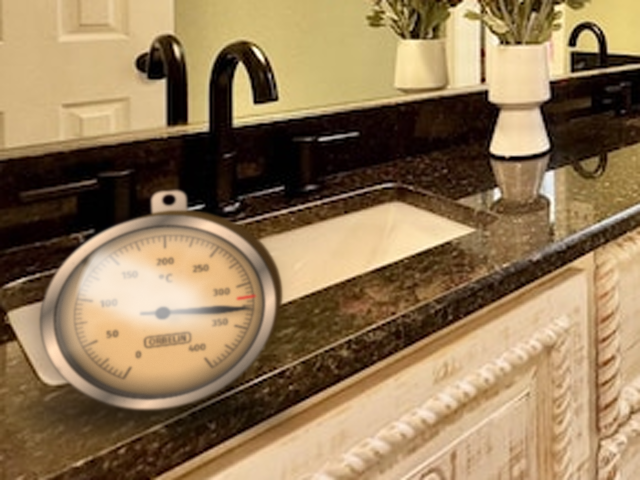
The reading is value=325 unit=°C
